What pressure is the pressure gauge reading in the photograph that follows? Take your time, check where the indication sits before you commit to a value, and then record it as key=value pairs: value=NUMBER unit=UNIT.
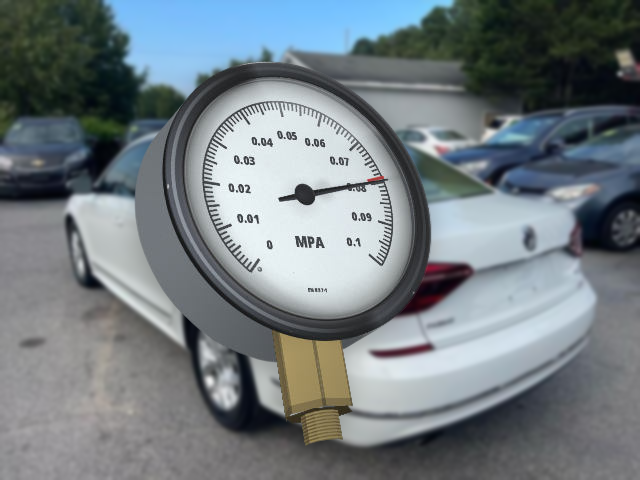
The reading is value=0.08 unit=MPa
